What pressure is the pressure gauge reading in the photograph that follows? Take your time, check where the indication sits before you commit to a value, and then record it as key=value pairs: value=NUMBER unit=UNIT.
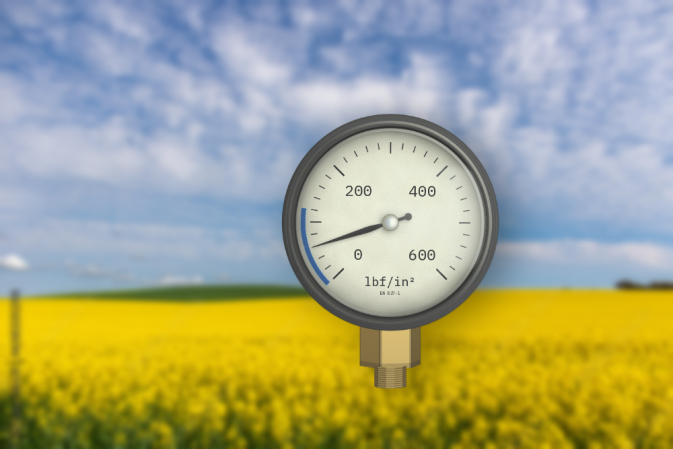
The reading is value=60 unit=psi
